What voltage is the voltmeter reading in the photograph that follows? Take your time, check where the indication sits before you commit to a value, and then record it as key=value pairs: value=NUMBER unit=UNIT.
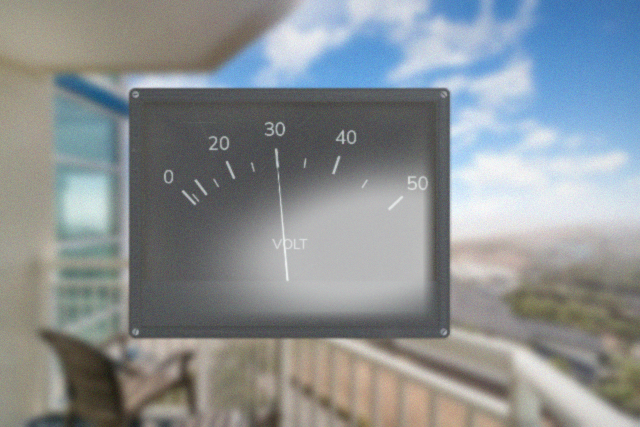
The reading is value=30 unit=V
